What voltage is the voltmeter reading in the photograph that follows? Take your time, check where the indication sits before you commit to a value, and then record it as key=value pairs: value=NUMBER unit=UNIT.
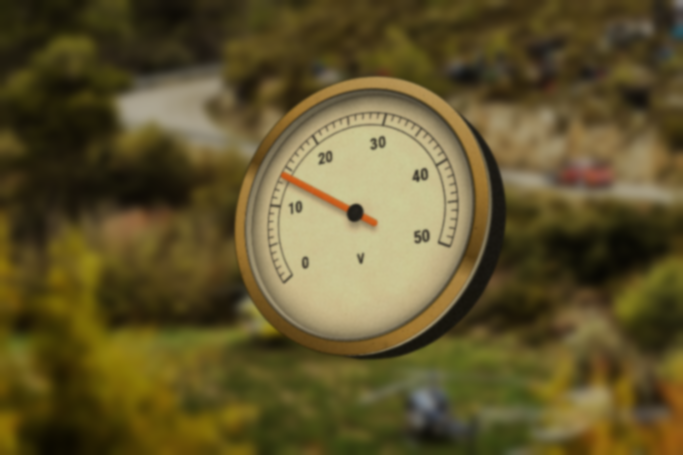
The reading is value=14 unit=V
